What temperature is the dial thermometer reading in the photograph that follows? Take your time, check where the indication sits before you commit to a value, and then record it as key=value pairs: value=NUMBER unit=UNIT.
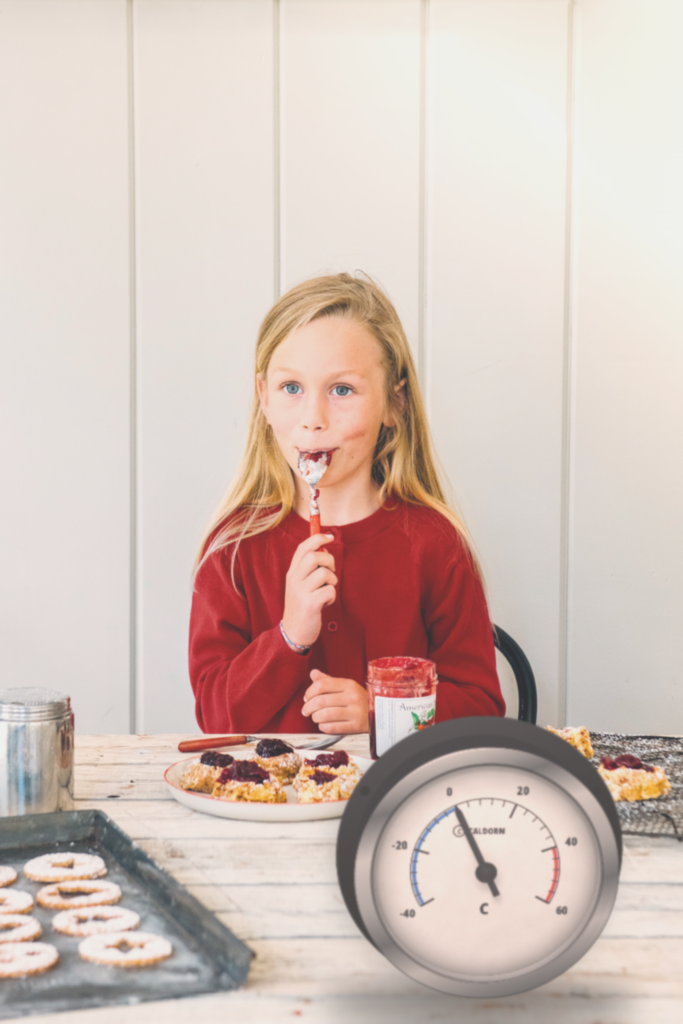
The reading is value=0 unit=°C
